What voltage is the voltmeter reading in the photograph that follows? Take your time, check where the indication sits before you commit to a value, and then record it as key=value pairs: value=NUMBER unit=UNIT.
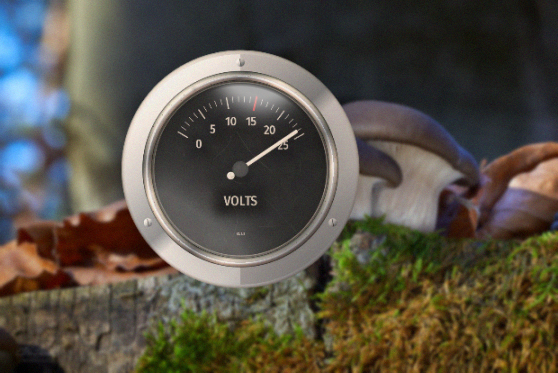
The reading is value=24 unit=V
